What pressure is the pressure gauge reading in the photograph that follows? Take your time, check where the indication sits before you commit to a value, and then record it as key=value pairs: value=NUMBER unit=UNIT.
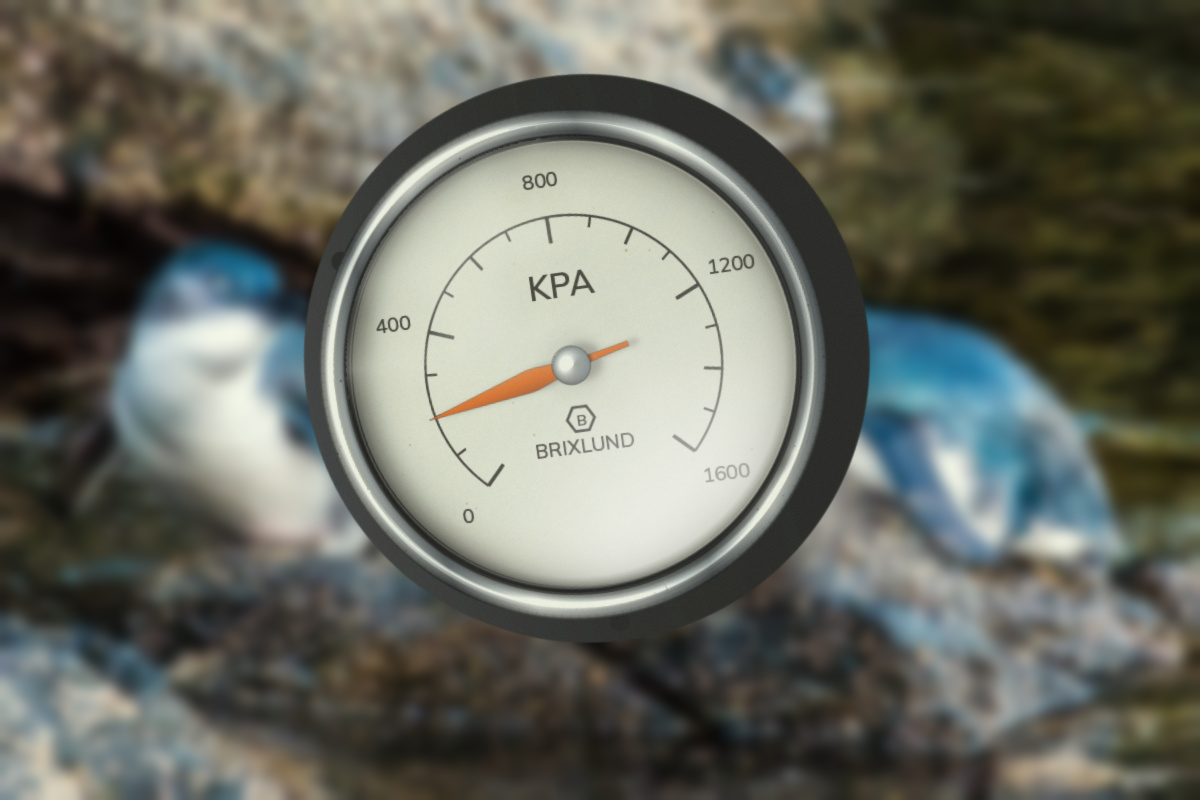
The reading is value=200 unit=kPa
